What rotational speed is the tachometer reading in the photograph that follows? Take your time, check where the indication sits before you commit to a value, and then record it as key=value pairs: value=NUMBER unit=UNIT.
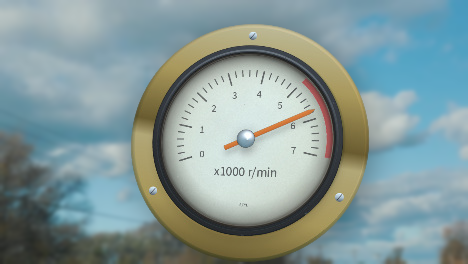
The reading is value=5800 unit=rpm
